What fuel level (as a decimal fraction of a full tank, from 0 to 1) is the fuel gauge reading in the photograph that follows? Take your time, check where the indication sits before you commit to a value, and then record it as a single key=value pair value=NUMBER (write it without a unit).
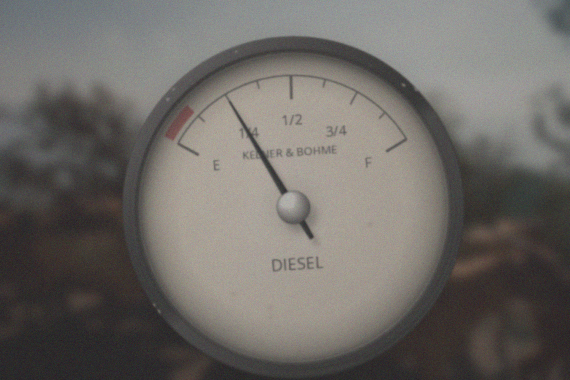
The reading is value=0.25
